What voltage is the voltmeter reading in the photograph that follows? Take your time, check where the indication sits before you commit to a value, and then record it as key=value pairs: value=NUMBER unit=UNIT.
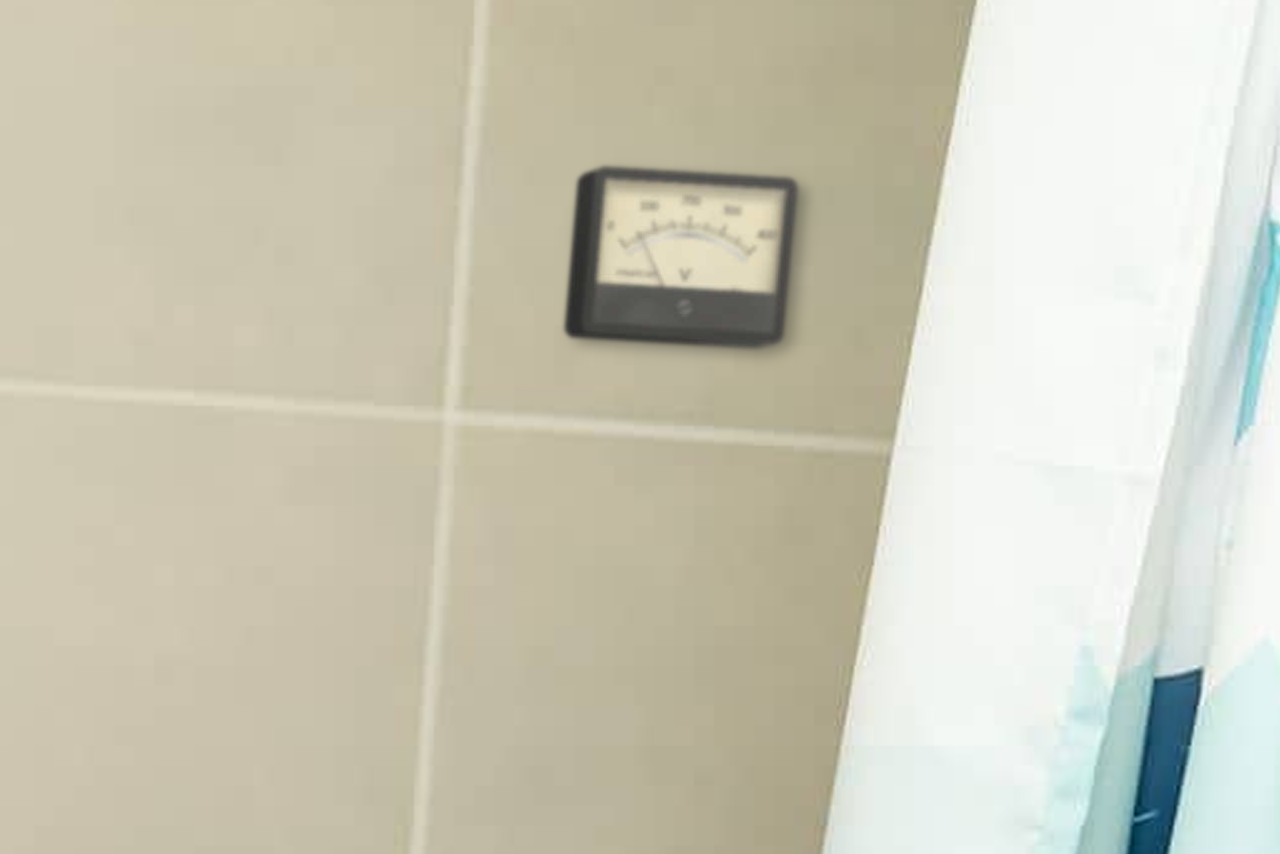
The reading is value=50 unit=V
